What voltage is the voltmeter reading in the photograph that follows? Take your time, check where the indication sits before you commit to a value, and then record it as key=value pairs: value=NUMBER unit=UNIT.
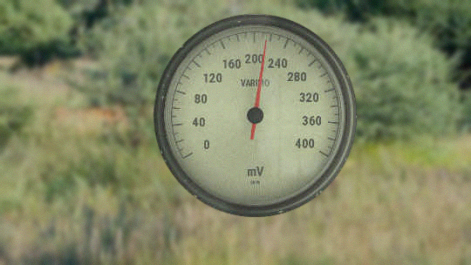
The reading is value=215 unit=mV
